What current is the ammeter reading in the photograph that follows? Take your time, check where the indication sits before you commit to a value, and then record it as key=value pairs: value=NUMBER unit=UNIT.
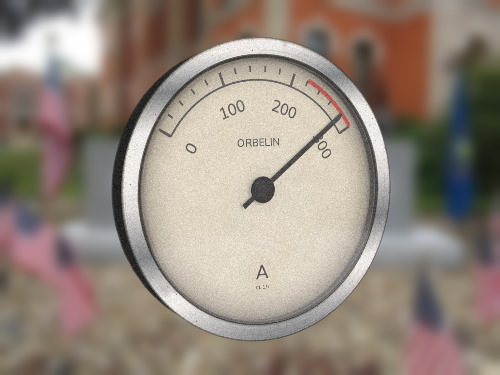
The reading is value=280 unit=A
